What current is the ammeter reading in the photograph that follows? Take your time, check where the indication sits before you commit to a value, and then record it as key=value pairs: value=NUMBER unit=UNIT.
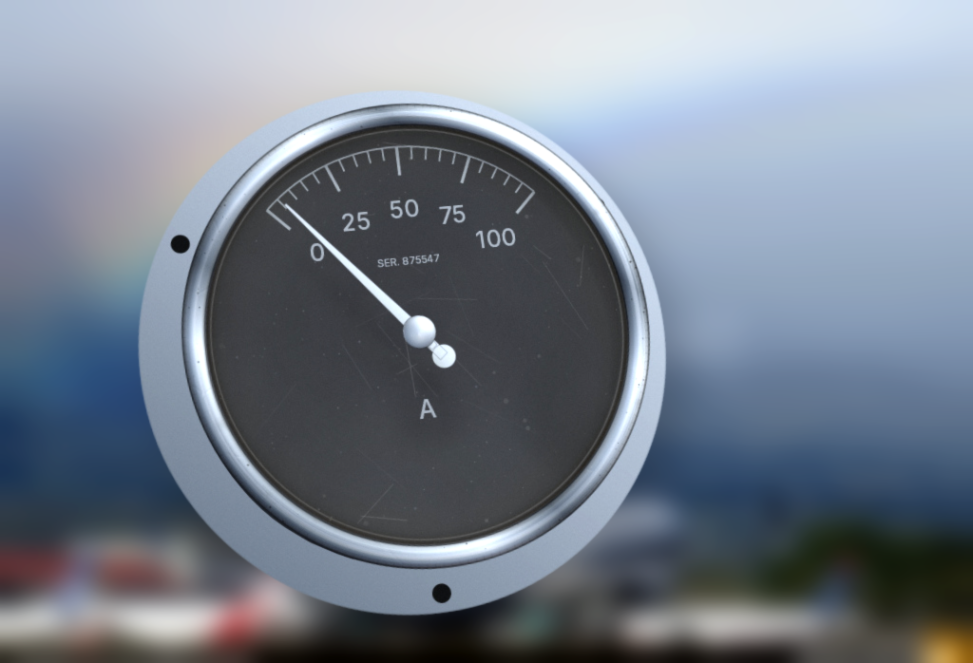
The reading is value=5 unit=A
